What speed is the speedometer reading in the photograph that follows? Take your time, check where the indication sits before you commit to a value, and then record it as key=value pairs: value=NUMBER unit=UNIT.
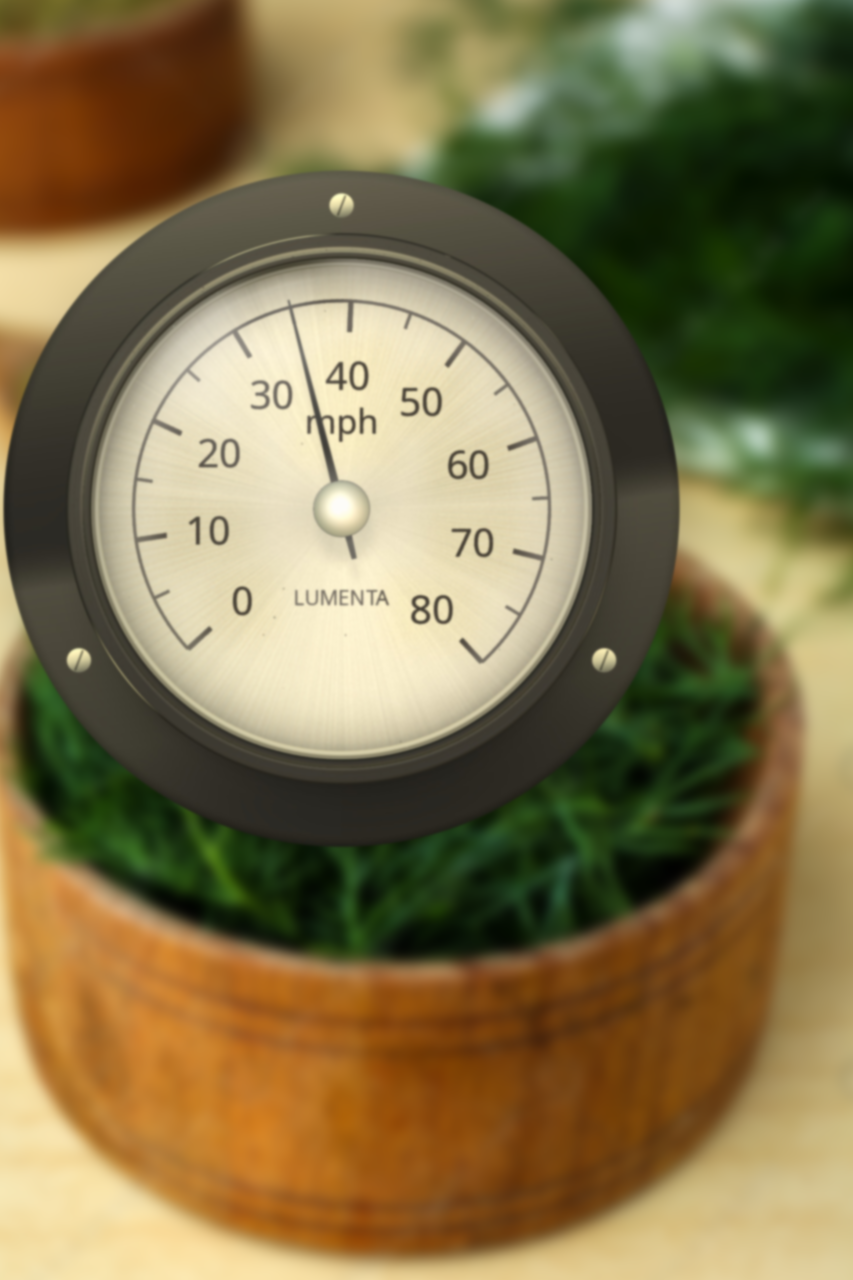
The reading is value=35 unit=mph
